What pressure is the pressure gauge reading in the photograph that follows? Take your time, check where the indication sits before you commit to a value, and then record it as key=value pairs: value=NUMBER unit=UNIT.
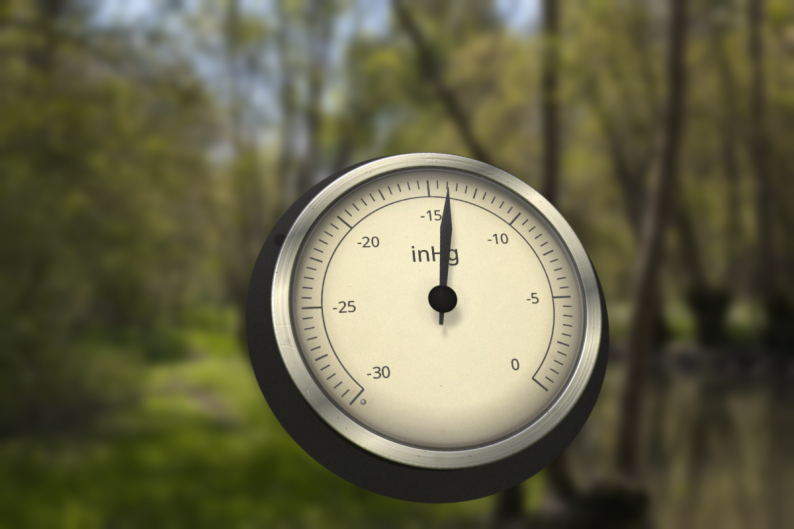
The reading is value=-14 unit=inHg
